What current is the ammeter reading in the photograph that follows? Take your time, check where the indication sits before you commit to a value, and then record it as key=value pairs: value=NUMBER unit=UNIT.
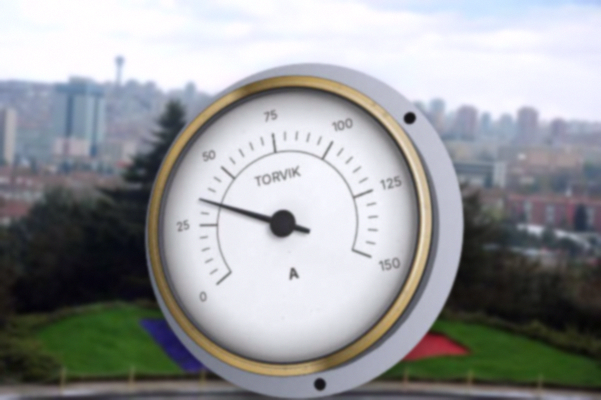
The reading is value=35 unit=A
